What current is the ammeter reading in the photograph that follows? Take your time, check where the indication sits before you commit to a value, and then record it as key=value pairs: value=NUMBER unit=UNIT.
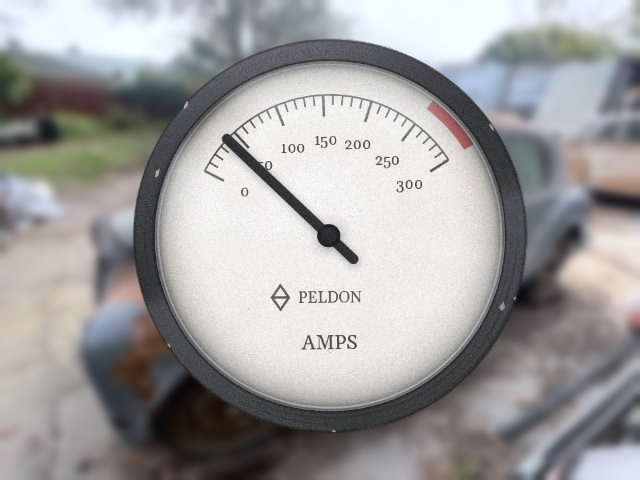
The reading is value=40 unit=A
